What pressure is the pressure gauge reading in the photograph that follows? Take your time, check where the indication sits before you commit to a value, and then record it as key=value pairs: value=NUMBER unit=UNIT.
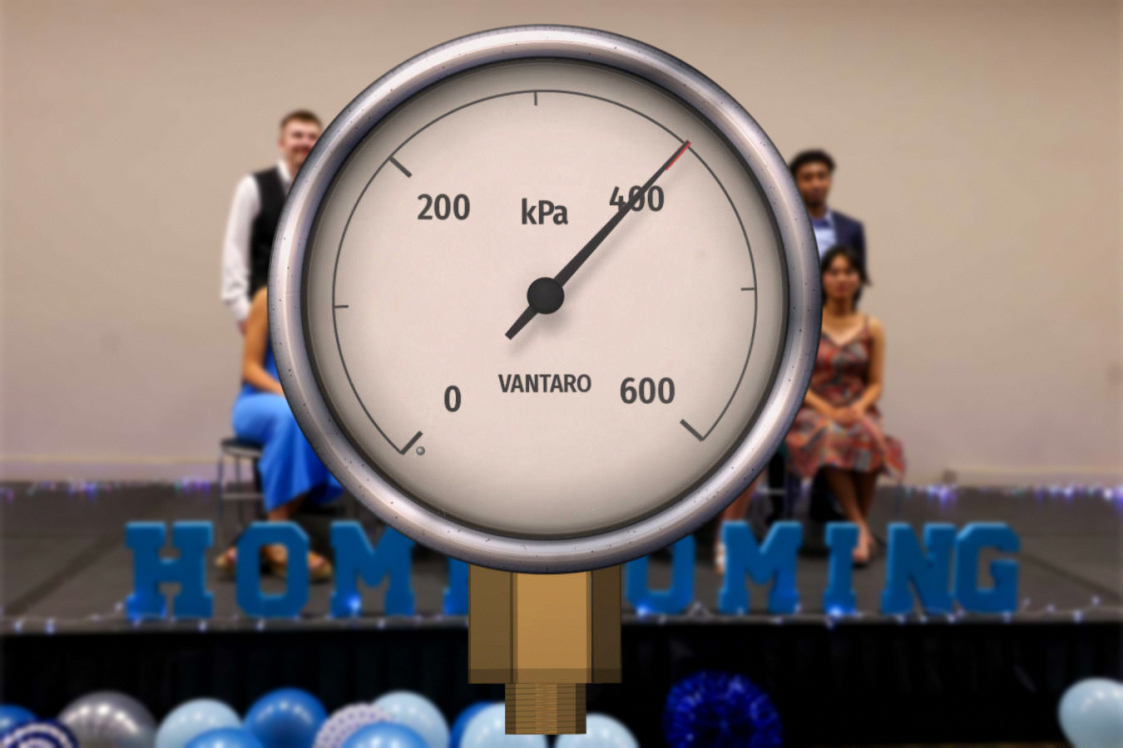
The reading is value=400 unit=kPa
